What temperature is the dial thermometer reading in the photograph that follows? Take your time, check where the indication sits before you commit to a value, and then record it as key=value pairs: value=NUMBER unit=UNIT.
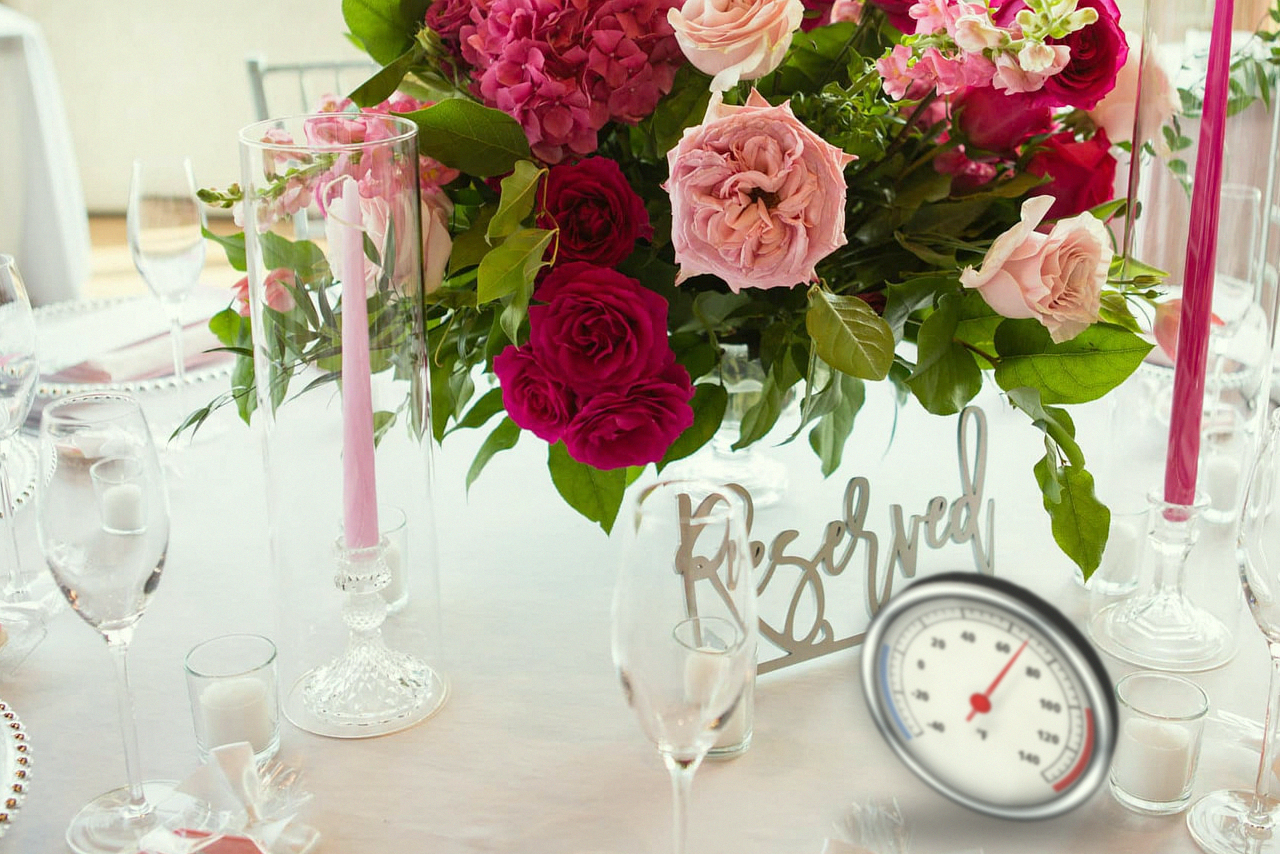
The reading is value=68 unit=°F
